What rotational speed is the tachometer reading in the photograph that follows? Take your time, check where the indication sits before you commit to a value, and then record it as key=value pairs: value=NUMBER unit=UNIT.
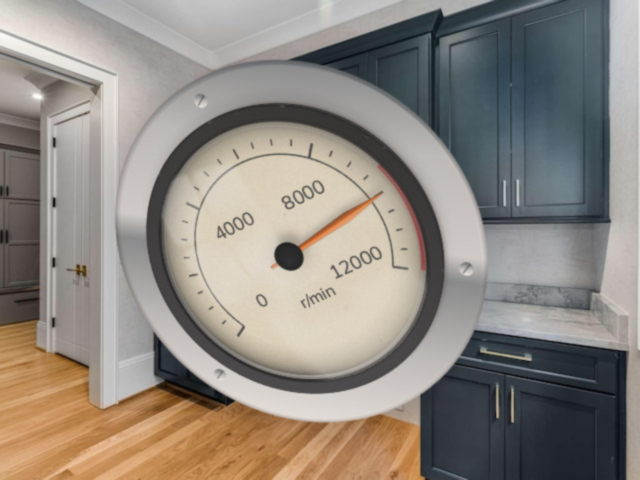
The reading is value=10000 unit=rpm
